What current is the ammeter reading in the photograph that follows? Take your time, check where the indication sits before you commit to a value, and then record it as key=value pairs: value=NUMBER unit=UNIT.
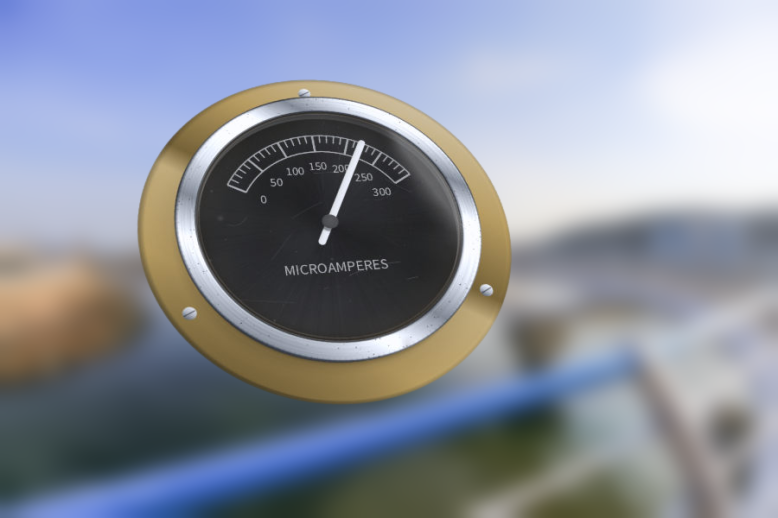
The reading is value=220 unit=µA
